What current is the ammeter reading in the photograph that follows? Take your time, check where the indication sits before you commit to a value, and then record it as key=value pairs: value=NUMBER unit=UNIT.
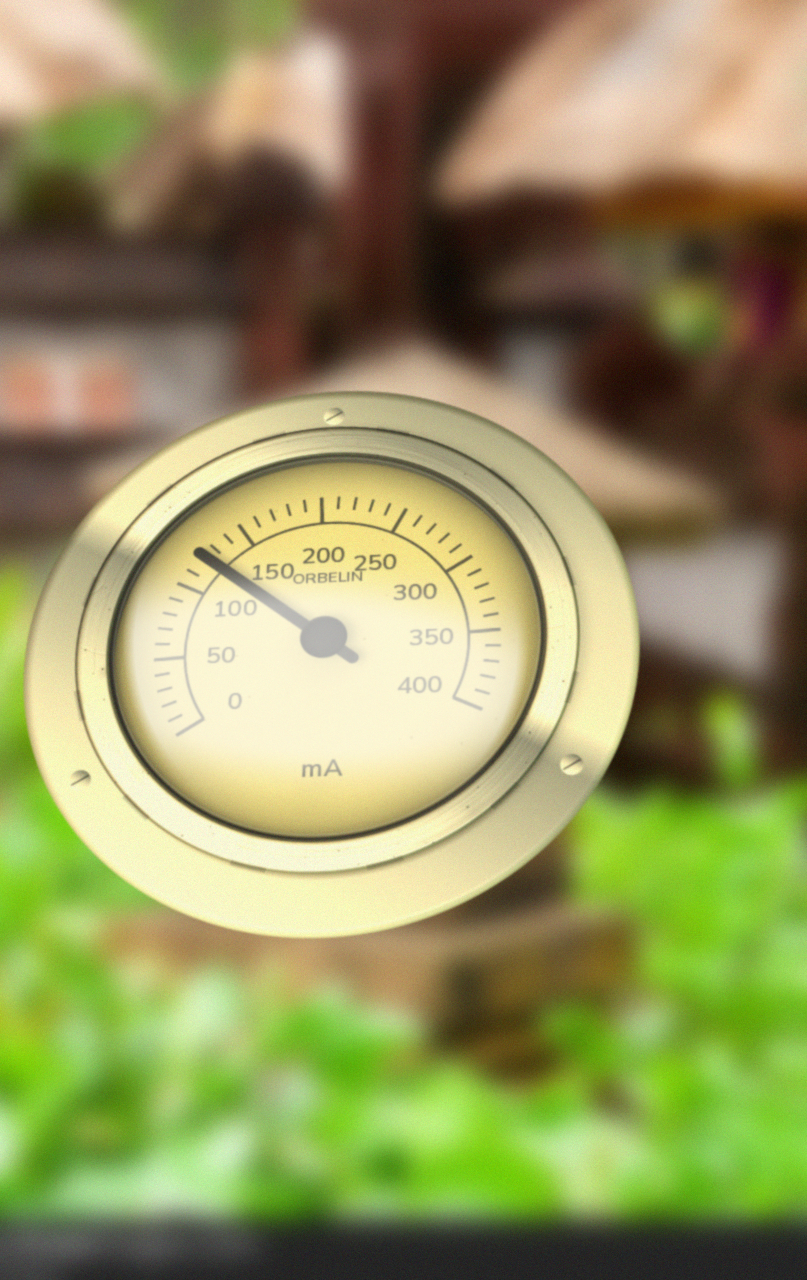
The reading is value=120 unit=mA
